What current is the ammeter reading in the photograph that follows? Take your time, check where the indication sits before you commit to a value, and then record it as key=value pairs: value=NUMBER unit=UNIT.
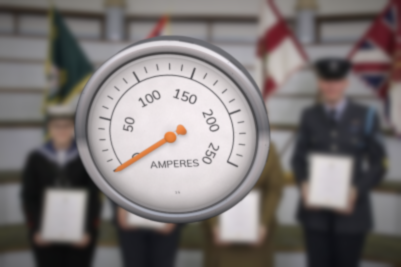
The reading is value=0 unit=A
